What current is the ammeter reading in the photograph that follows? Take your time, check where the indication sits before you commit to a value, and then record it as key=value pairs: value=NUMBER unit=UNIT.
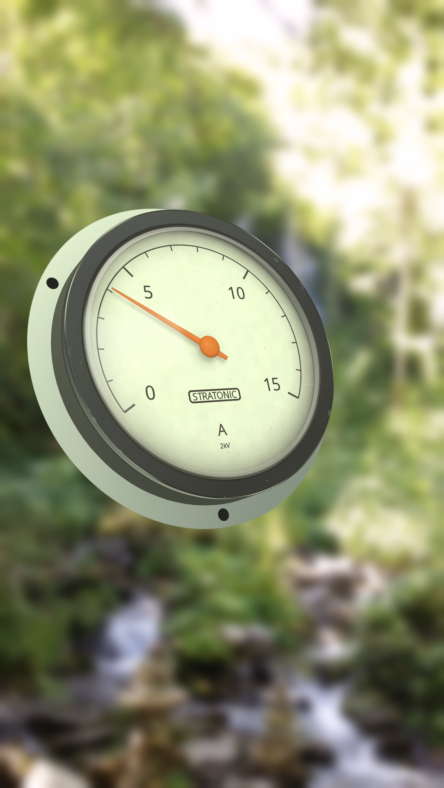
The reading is value=4 unit=A
